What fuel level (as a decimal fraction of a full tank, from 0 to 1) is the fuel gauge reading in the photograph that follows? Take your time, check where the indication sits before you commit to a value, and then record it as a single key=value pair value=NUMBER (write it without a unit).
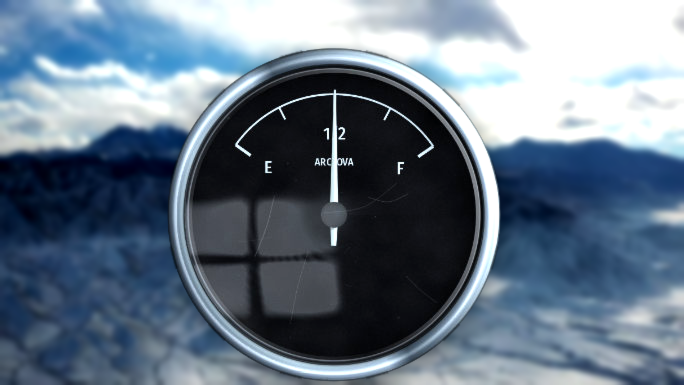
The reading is value=0.5
